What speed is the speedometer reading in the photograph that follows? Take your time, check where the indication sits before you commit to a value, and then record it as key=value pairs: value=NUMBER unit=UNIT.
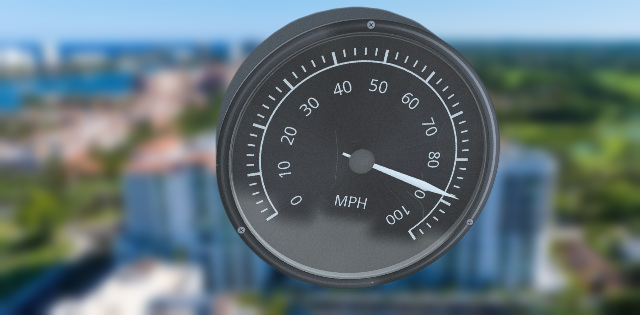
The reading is value=88 unit=mph
